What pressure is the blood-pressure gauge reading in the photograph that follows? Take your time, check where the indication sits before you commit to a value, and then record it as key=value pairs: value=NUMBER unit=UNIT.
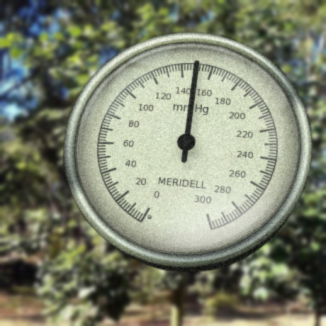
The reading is value=150 unit=mmHg
